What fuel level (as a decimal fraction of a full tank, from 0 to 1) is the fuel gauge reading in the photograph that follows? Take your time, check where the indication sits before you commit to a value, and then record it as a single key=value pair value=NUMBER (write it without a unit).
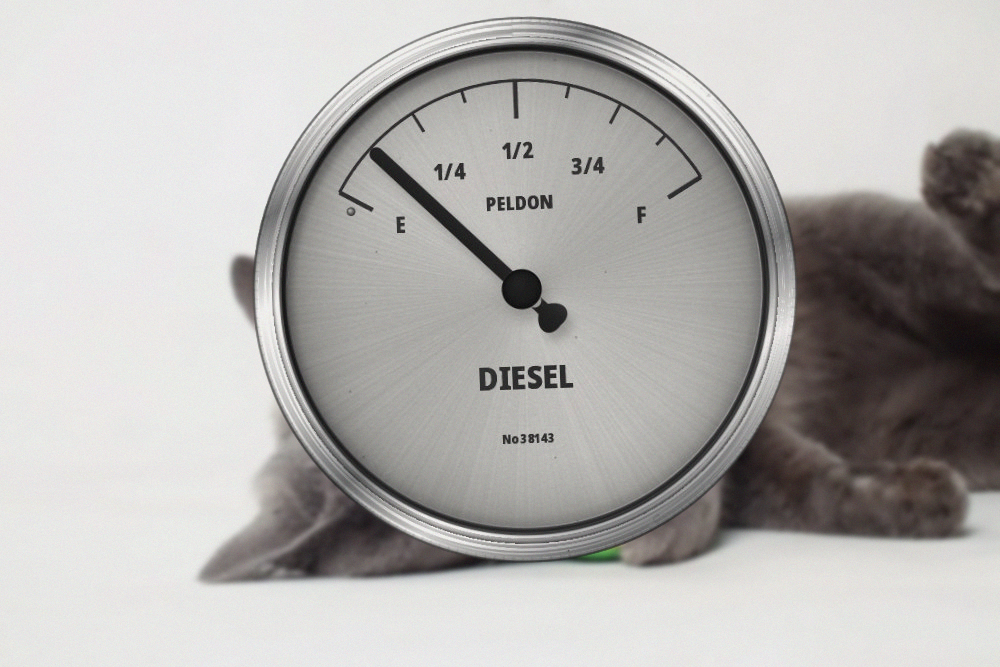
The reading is value=0.125
